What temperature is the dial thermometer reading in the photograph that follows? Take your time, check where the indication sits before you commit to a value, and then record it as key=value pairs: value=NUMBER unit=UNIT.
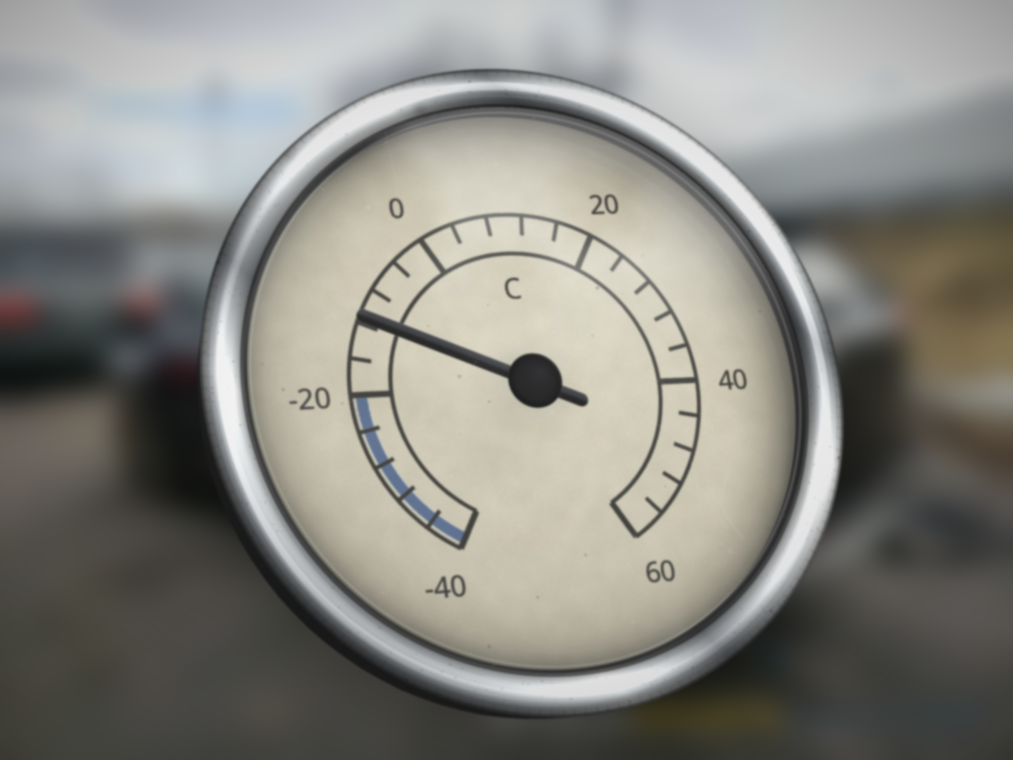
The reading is value=-12 unit=°C
